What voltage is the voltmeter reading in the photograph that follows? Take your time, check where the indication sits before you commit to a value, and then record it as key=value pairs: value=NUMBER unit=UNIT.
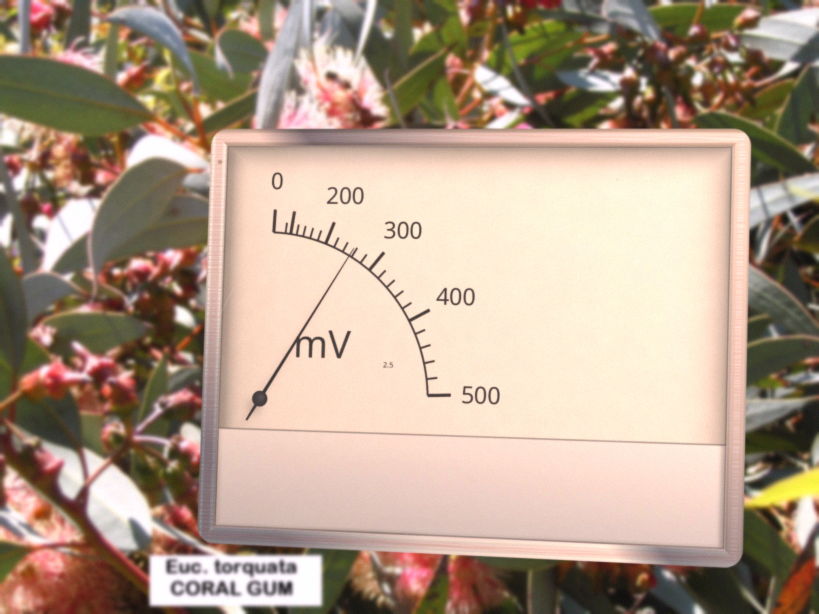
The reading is value=260 unit=mV
